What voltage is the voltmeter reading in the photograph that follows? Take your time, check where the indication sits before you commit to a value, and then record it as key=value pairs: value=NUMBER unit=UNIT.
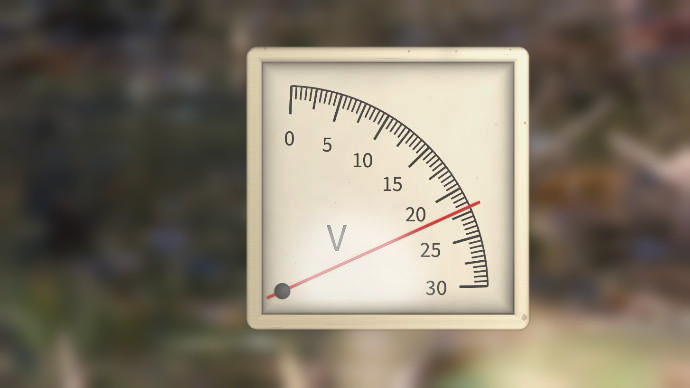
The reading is value=22 unit=V
